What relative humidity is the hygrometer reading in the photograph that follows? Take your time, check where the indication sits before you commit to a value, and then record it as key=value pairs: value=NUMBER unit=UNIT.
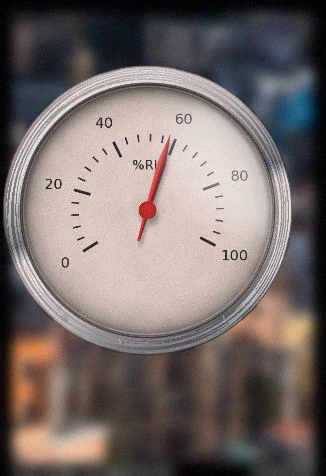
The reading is value=58 unit=%
